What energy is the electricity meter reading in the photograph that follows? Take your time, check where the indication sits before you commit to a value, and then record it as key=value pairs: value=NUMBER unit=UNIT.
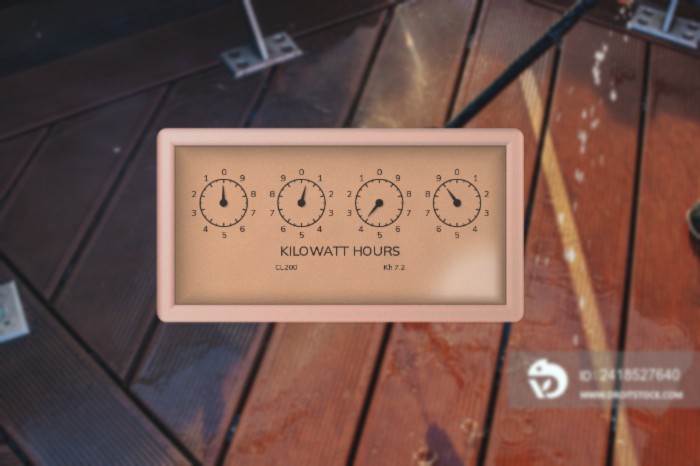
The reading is value=39 unit=kWh
